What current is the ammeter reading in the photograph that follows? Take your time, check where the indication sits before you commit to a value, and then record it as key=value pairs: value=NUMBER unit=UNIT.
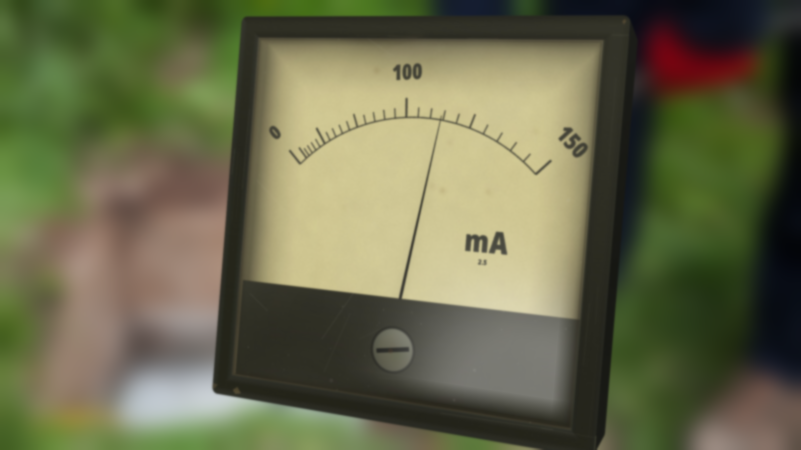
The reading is value=115 unit=mA
